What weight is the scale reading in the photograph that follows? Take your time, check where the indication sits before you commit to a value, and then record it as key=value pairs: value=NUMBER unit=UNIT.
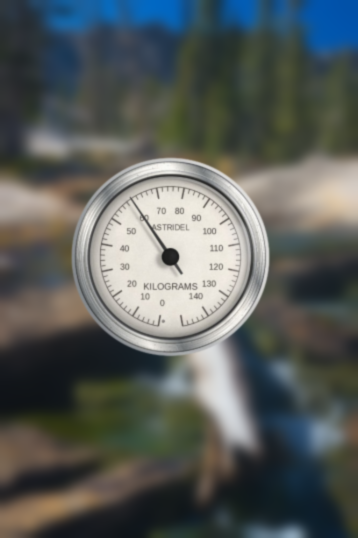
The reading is value=60 unit=kg
